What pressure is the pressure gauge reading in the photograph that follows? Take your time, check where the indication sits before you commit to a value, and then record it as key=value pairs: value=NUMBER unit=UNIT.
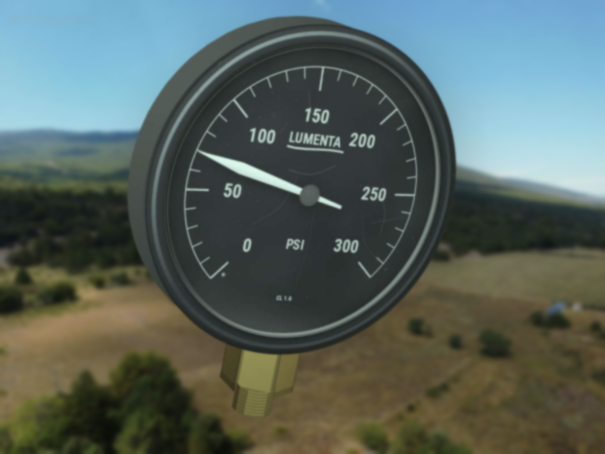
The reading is value=70 unit=psi
